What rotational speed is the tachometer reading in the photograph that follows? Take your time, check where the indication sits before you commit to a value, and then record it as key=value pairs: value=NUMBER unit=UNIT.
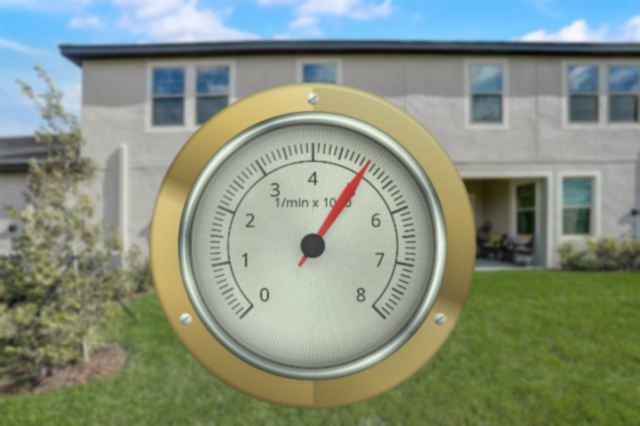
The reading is value=5000 unit=rpm
